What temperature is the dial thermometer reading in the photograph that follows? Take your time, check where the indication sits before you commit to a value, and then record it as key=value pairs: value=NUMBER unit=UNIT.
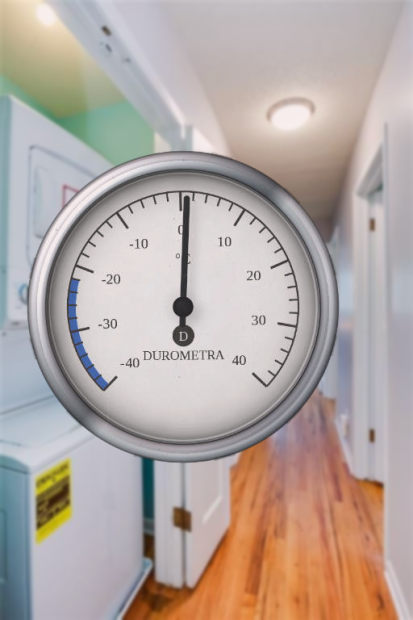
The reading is value=1 unit=°C
